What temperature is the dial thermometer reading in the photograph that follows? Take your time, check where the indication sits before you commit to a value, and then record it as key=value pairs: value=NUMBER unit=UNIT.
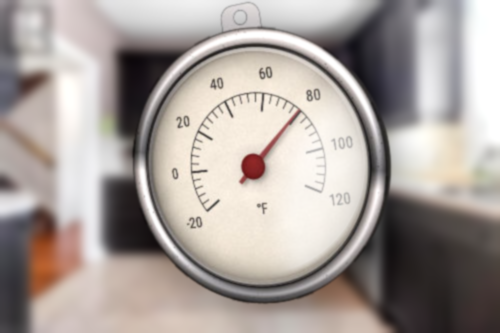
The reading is value=80 unit=°F
